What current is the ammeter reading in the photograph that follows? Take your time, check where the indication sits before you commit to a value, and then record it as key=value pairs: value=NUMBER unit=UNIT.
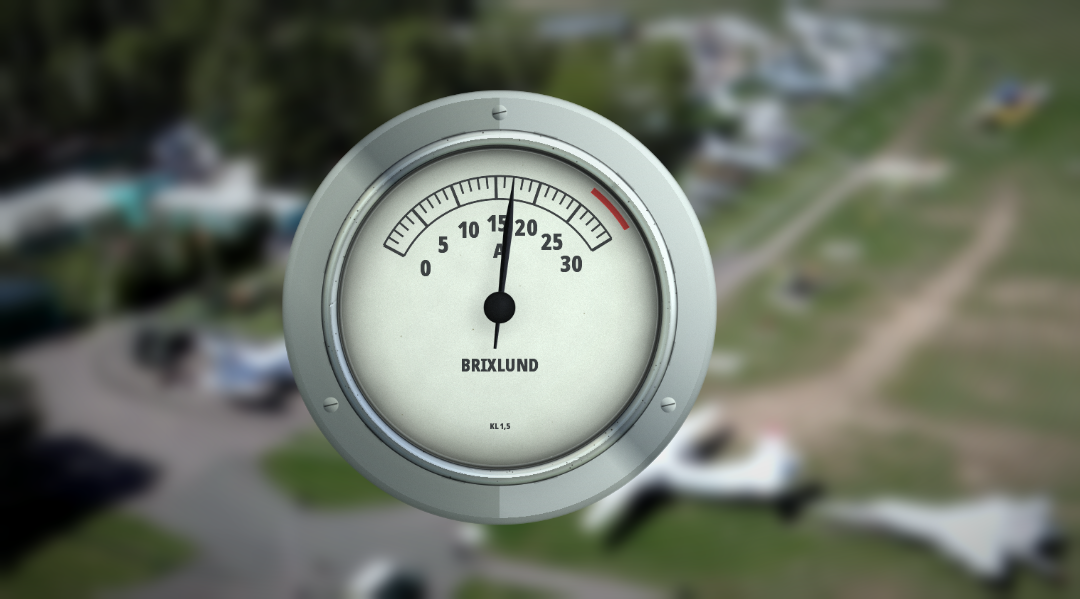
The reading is value=17 unit=A
